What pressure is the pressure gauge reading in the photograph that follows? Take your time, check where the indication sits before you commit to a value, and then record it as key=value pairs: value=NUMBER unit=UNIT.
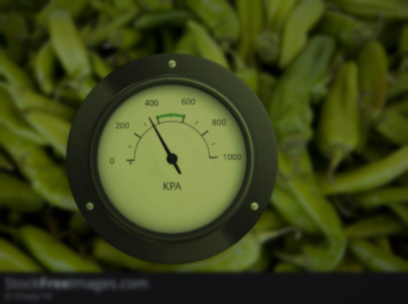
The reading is value=350 unit=kPa
